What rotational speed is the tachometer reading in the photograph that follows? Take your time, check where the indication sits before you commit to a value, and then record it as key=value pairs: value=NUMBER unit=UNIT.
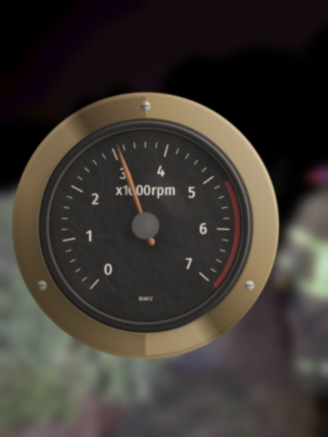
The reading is value=3100 unit=rpm
